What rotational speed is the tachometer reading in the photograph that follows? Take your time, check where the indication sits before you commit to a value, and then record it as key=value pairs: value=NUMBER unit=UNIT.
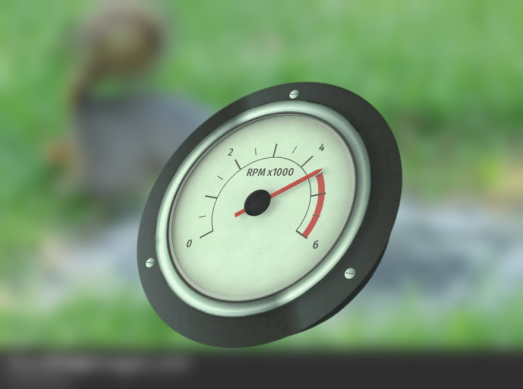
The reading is value=4500 unit=rpm
